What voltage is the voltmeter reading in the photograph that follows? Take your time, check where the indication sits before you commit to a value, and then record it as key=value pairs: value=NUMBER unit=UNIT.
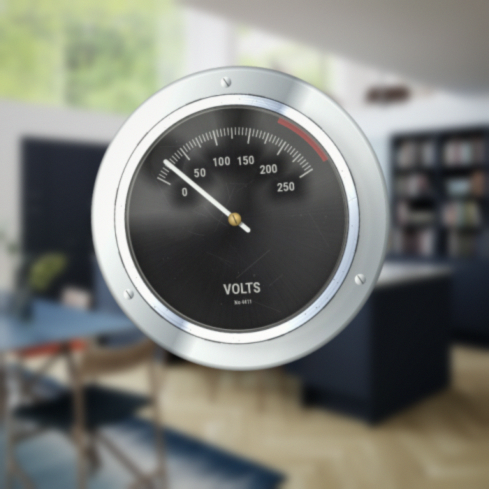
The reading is value=25 unit=V
